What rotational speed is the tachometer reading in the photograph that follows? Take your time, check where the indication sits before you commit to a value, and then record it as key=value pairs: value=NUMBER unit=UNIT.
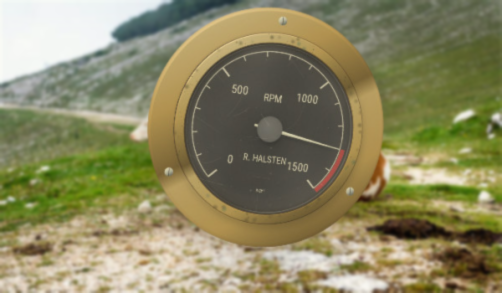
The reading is value=1300 unit=rpm
